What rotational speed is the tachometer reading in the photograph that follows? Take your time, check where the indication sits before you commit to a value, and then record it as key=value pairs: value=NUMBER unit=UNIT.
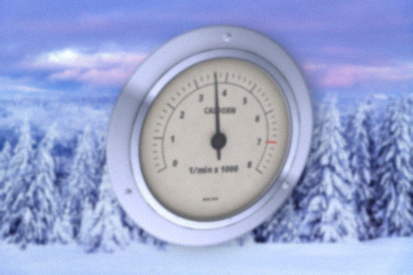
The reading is value=3600 unit=rpm
